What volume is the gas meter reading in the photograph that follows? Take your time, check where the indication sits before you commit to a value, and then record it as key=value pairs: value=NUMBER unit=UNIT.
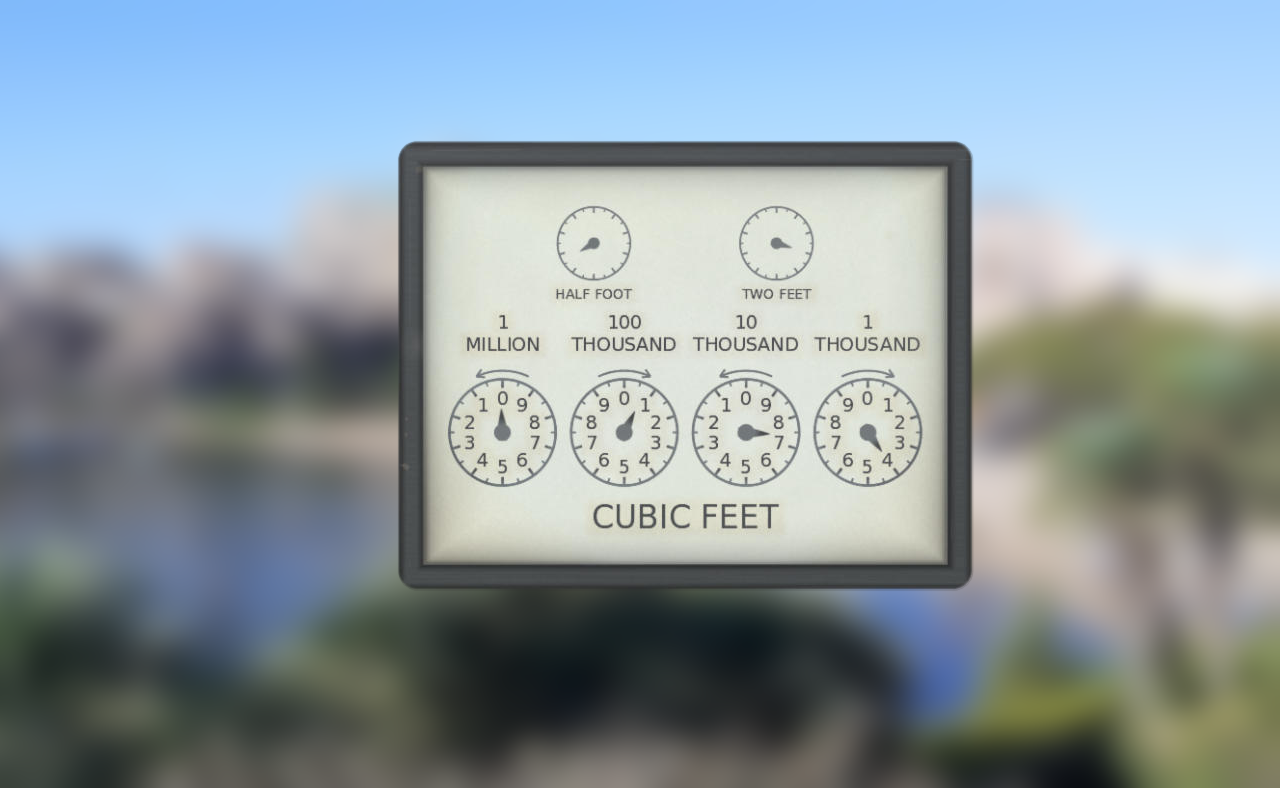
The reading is value=7400 unit=ft³
